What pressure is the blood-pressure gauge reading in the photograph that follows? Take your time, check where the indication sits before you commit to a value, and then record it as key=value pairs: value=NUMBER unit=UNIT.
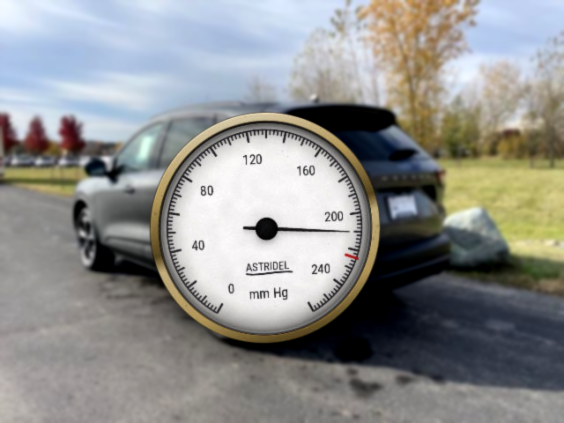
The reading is value=210 unit=mmHg
